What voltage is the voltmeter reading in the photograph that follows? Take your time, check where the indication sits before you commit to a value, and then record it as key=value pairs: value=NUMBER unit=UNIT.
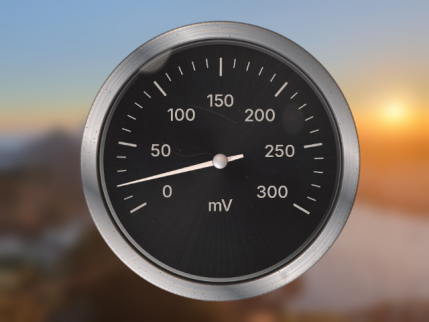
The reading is value=20 unit=mV
